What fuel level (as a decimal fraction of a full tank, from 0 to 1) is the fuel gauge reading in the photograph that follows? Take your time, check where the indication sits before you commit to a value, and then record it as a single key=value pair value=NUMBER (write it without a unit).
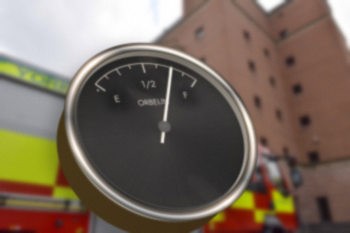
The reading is value=0.75
